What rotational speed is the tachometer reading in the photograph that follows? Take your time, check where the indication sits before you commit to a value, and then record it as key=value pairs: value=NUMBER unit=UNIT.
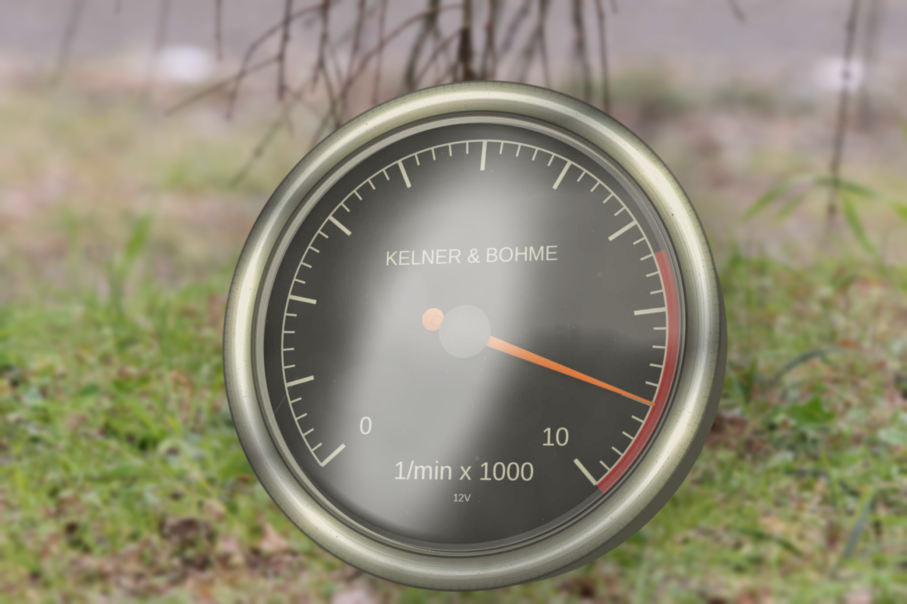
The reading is value=9000 unit=rpm
